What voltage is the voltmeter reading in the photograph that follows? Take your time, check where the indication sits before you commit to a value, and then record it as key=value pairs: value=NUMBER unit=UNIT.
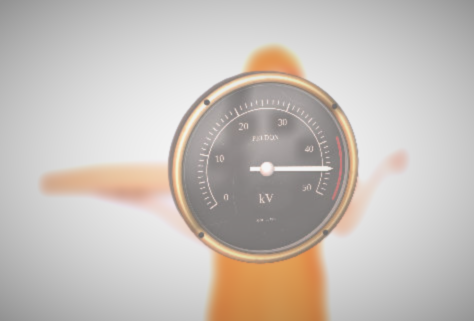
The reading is value=45 unit=kV
